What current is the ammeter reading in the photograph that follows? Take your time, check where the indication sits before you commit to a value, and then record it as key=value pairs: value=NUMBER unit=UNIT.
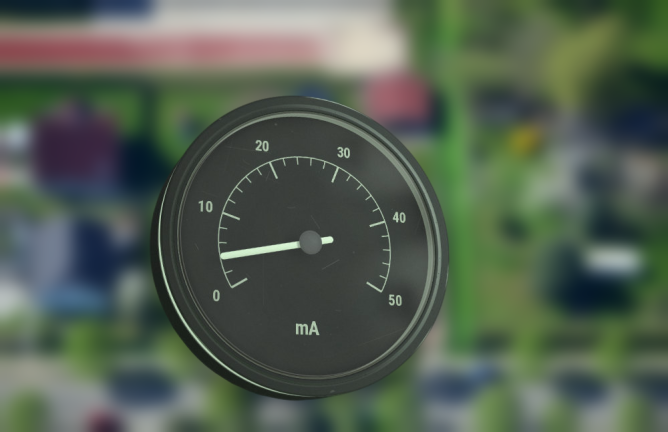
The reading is value=4 unit=mA
